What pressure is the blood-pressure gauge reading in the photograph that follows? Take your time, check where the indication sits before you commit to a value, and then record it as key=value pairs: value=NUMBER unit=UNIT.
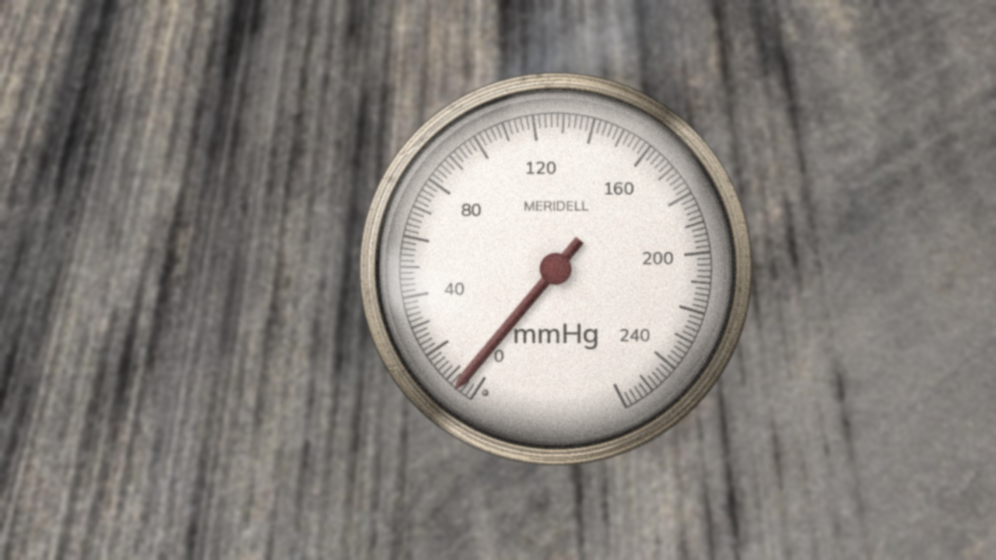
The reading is value=6 unit=mmHg
